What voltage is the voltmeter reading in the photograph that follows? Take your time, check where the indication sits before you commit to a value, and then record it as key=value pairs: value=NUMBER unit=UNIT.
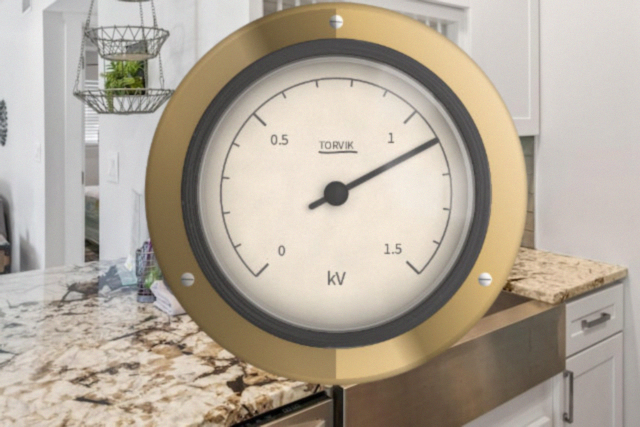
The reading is value=1.1 unit=kV
